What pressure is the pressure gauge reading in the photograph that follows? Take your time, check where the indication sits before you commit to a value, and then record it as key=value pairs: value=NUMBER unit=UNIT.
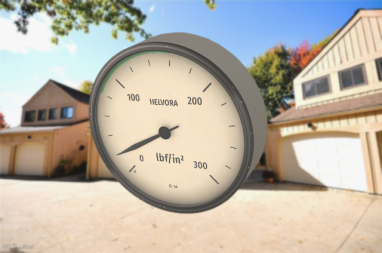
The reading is value=20 unit=psi
